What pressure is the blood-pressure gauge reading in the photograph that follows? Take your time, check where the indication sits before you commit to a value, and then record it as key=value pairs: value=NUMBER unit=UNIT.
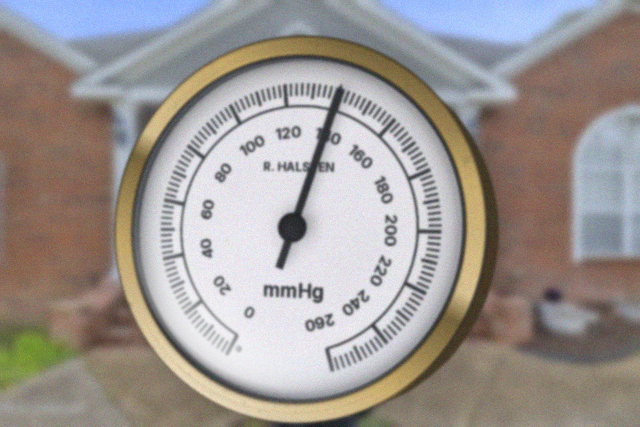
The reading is value=140 unit=mmHg
